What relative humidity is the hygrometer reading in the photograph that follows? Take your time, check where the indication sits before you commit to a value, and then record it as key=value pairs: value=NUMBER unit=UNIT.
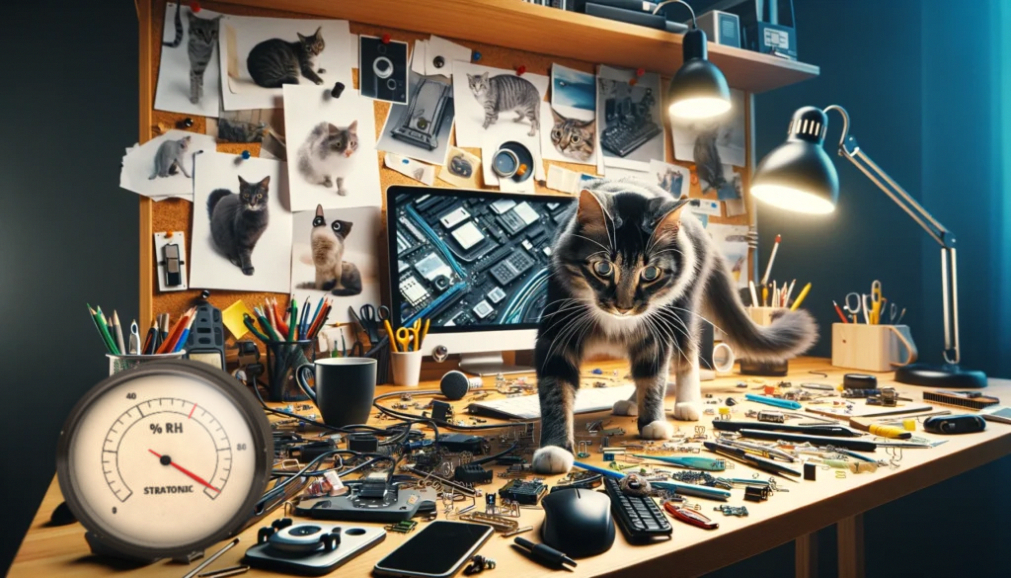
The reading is value=96 unit=%
